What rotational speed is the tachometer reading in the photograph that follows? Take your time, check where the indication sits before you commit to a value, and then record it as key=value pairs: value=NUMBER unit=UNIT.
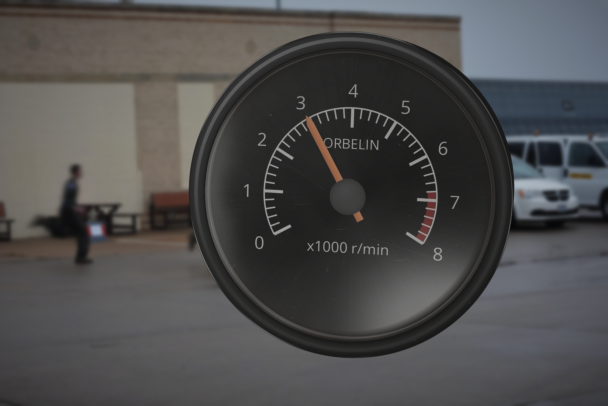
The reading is value=3000 unit=rpm
